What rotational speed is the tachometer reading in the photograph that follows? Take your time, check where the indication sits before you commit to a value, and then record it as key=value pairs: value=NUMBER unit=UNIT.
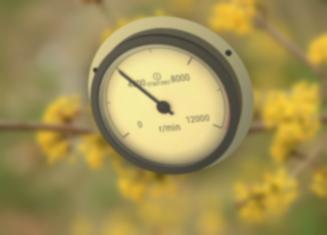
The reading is value=4000 unit=rpm
